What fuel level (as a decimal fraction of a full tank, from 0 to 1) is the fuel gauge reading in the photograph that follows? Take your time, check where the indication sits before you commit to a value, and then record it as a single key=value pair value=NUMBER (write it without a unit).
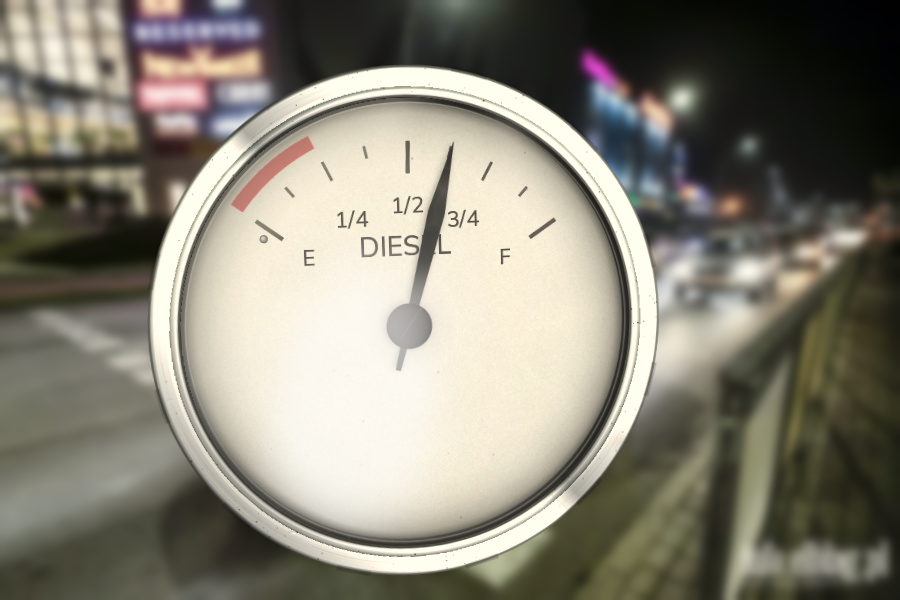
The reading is value=0.625
